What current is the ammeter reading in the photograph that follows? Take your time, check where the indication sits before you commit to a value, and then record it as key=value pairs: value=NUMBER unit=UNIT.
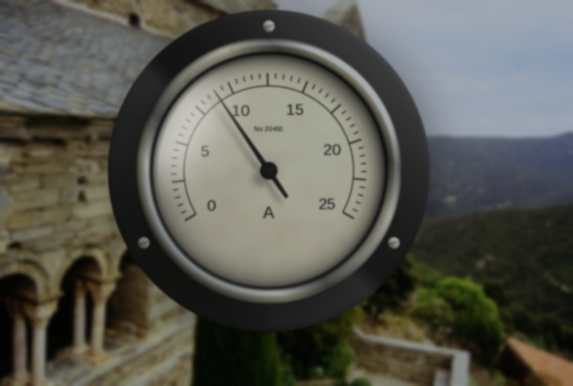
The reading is value=9 unit=A
